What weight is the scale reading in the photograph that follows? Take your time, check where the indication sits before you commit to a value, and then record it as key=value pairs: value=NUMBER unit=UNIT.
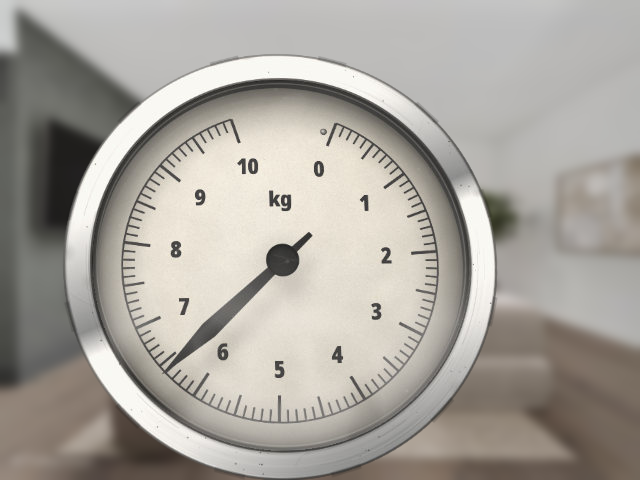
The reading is value=6.4 unit=kg
